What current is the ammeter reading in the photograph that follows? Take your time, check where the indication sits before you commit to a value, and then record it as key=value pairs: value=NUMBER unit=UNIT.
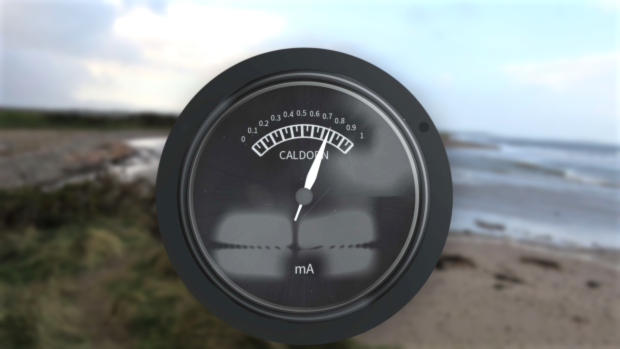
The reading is value=0.75 unit=mA
